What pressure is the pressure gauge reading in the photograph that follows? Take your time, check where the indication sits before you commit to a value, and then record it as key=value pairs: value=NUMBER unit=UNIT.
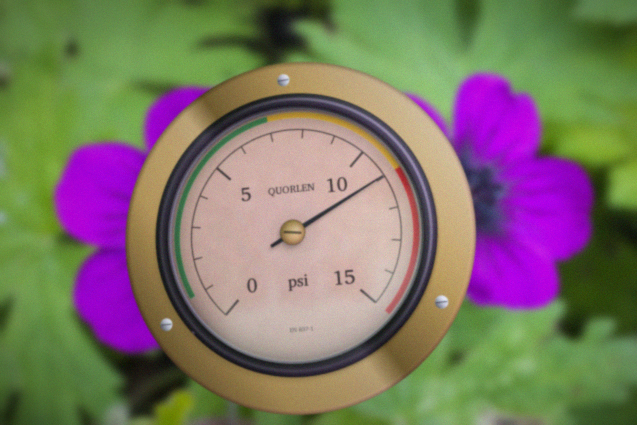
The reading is value=11 unit=psi
